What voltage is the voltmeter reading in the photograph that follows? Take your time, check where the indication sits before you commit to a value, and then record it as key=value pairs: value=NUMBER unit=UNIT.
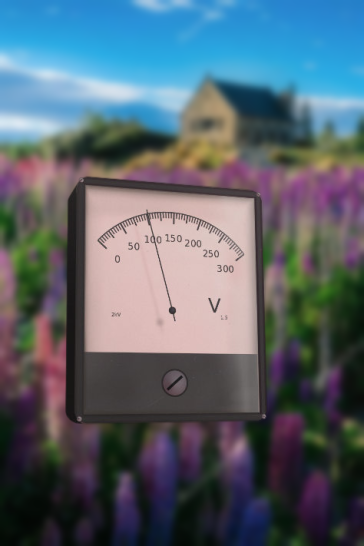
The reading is value=100 unit=V
